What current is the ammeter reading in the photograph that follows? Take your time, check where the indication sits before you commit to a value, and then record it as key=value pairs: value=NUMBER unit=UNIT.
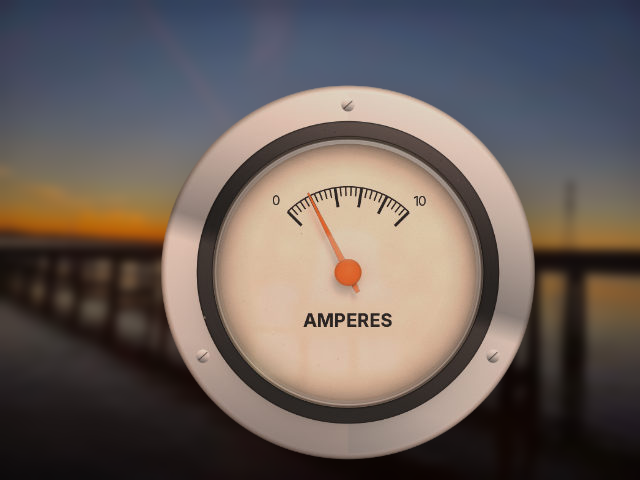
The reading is value=2 unit=A
